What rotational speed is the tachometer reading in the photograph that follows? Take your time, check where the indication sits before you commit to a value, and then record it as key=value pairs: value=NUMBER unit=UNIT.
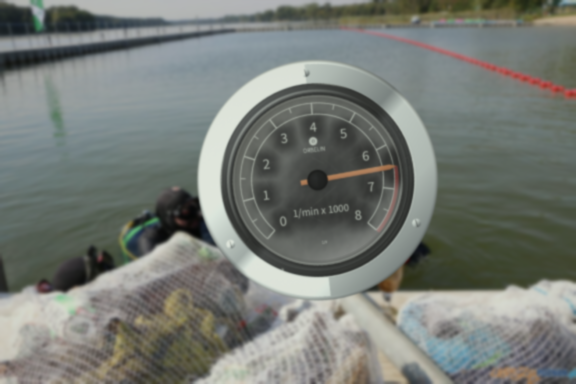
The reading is value=6500 unit=rpm
